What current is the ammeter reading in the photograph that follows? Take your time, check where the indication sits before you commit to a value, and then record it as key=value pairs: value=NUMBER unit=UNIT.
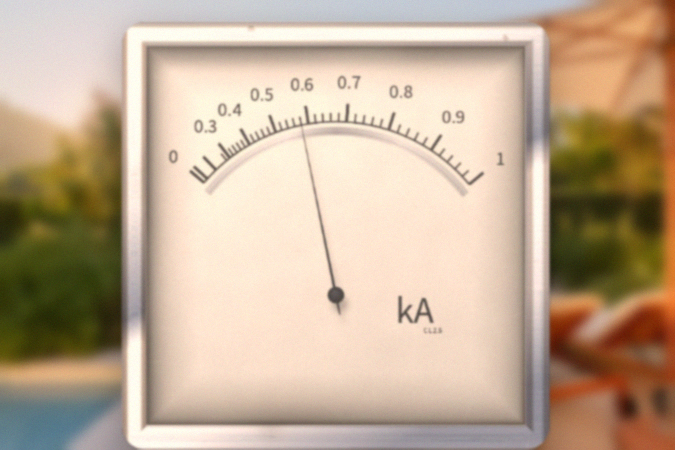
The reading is value=0.58 unit=kA
